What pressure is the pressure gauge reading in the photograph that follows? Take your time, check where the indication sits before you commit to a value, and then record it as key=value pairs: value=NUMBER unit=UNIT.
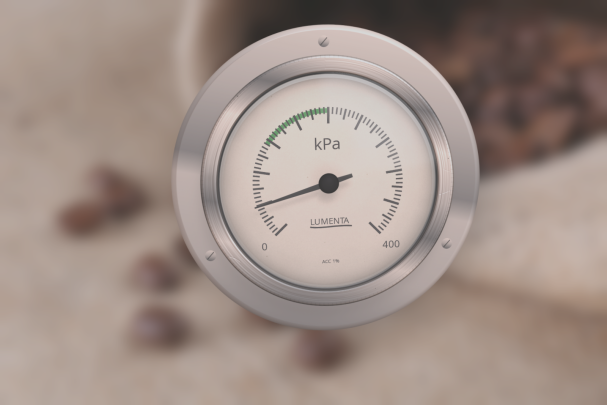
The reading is value=40 unit=kPa
